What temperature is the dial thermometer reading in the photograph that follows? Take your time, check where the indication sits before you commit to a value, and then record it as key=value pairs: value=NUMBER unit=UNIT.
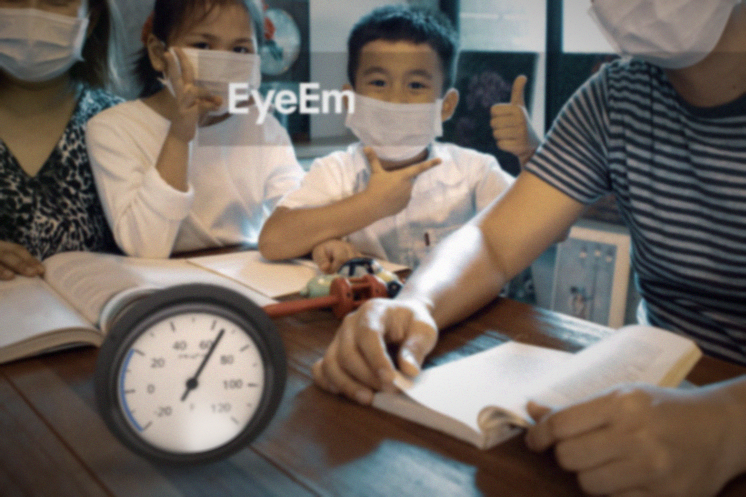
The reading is value=65 unit=°F
